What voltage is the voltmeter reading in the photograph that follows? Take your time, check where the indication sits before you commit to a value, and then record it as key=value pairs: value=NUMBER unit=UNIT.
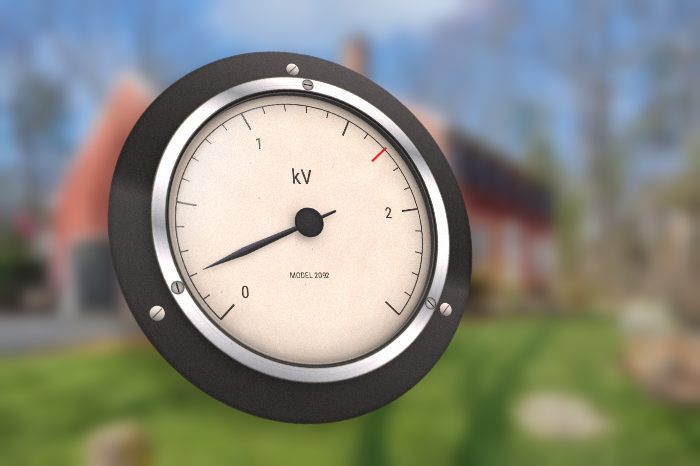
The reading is value=0.2 unit=kV
